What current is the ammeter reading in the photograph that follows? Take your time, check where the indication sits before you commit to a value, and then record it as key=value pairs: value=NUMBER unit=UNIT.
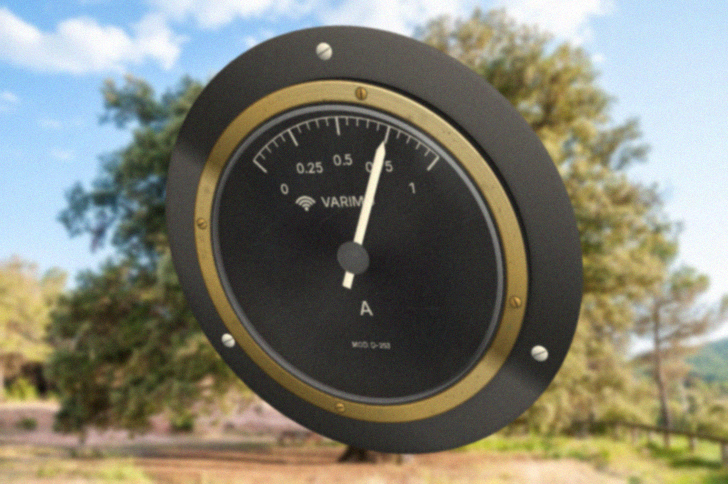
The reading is value=0.75 unit=A
